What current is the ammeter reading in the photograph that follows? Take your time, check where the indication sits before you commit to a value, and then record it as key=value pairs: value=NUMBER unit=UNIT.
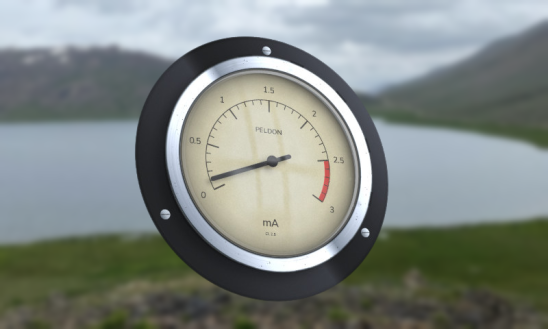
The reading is value=0.1 unit=mA
